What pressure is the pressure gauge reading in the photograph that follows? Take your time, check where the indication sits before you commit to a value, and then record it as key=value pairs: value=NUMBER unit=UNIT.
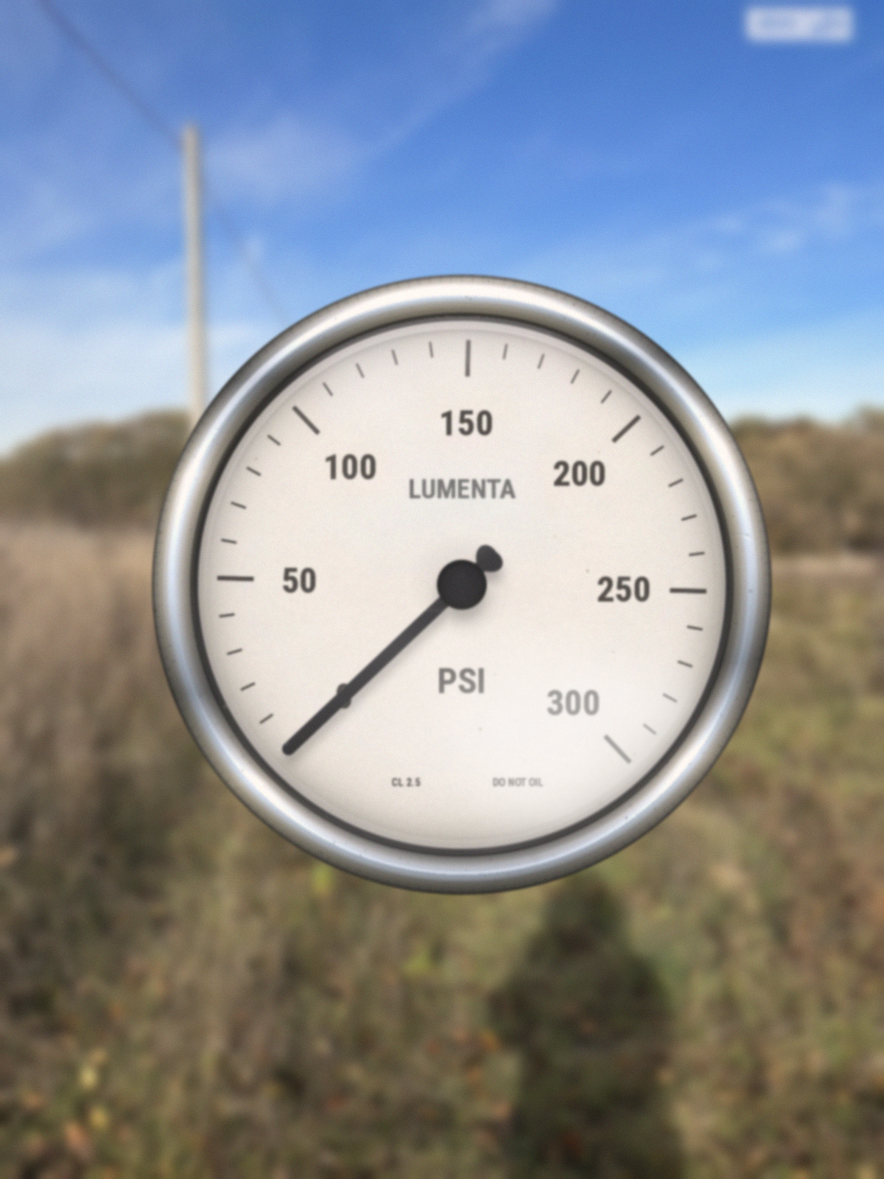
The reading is value=0 unit=psi
